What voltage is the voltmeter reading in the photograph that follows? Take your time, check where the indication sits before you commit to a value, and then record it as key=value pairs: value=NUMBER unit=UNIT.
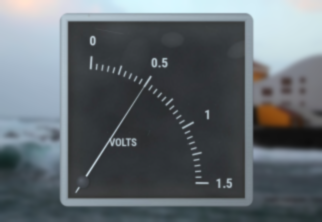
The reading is value=0.5 unit=V
